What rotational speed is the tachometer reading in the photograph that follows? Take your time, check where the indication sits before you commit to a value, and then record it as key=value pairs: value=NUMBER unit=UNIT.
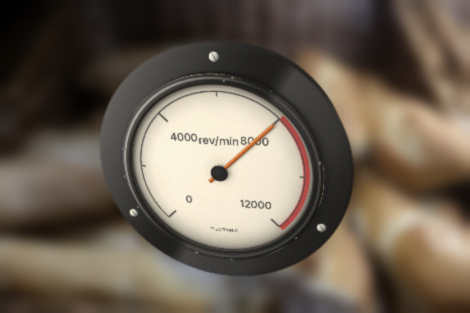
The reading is value=8000 unit=rpm
